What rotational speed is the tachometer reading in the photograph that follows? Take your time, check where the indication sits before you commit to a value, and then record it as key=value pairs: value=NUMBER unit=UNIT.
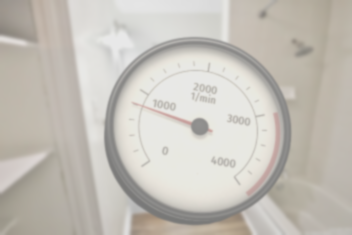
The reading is value=800 unit=rpm
